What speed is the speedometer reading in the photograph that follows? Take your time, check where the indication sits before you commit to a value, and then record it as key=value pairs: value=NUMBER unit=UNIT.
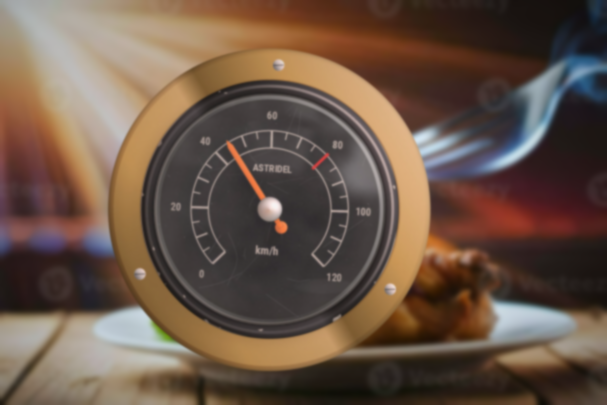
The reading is value=45 unit=km/h
